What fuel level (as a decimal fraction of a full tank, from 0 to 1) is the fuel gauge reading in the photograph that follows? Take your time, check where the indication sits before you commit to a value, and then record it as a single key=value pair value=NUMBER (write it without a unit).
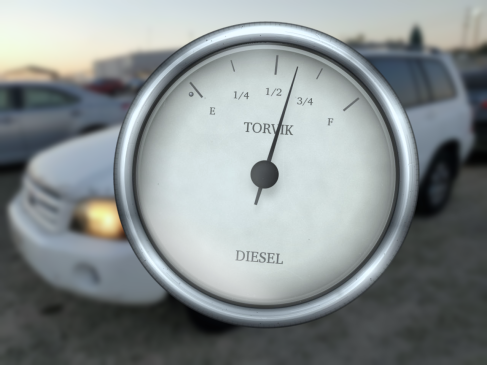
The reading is value=0.625
